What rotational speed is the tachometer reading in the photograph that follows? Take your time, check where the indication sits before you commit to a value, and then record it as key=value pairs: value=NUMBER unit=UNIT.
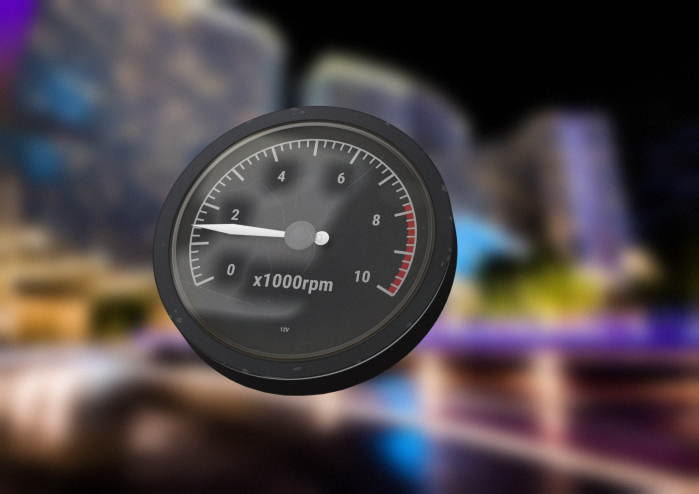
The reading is value=1400 unit=rpm
